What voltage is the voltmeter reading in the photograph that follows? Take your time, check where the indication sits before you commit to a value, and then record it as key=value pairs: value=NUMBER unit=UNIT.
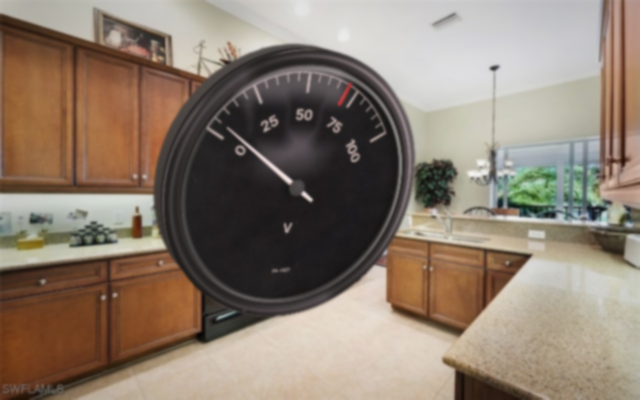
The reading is value=5 unit=V
